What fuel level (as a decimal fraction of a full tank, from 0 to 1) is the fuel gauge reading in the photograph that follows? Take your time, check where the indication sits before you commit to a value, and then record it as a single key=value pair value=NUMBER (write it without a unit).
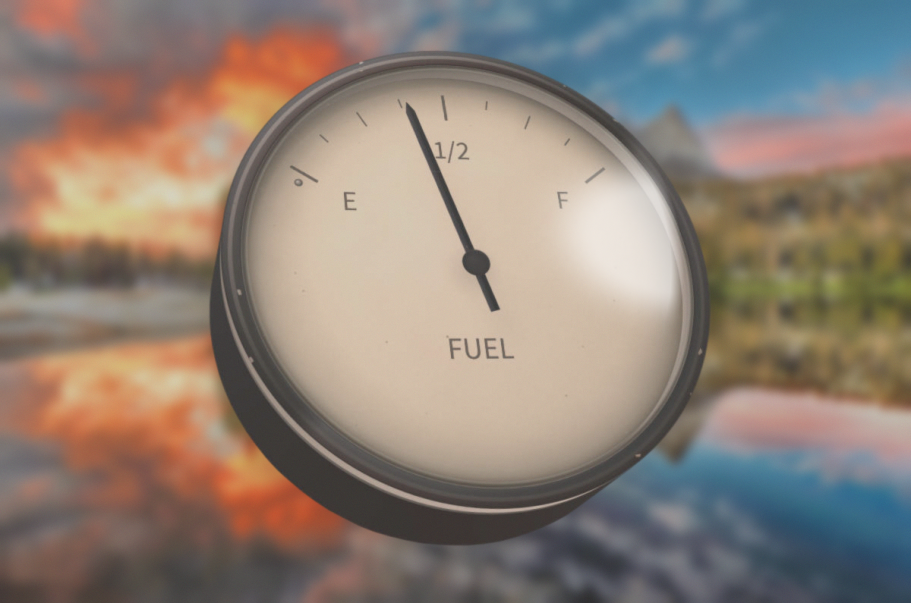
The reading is value=0.375
